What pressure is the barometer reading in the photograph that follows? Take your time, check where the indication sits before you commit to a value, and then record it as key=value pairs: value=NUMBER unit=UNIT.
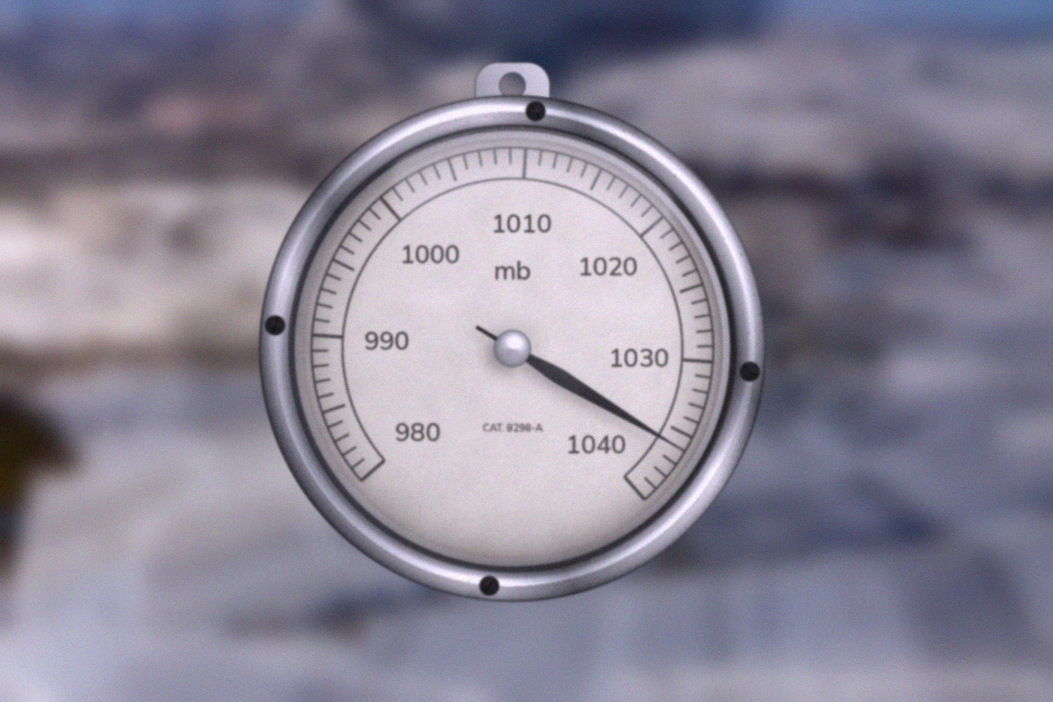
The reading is value=1036 unit=mbar
